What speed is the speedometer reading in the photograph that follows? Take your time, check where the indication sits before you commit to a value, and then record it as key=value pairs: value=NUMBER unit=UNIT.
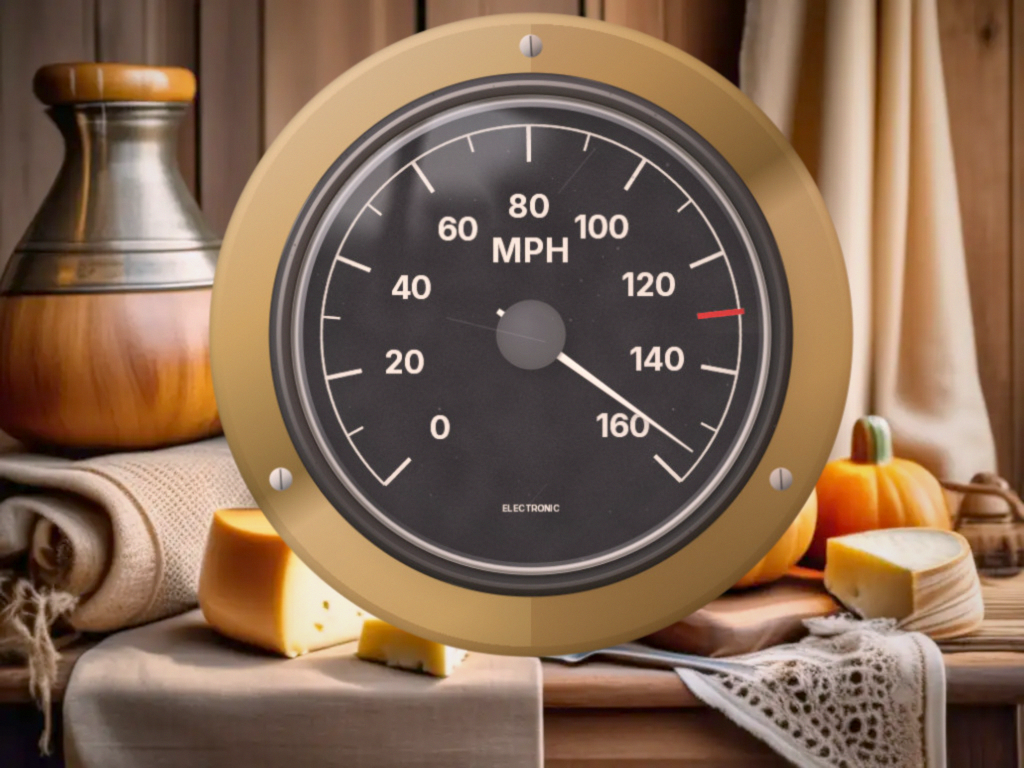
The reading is value=155 unit=mph
